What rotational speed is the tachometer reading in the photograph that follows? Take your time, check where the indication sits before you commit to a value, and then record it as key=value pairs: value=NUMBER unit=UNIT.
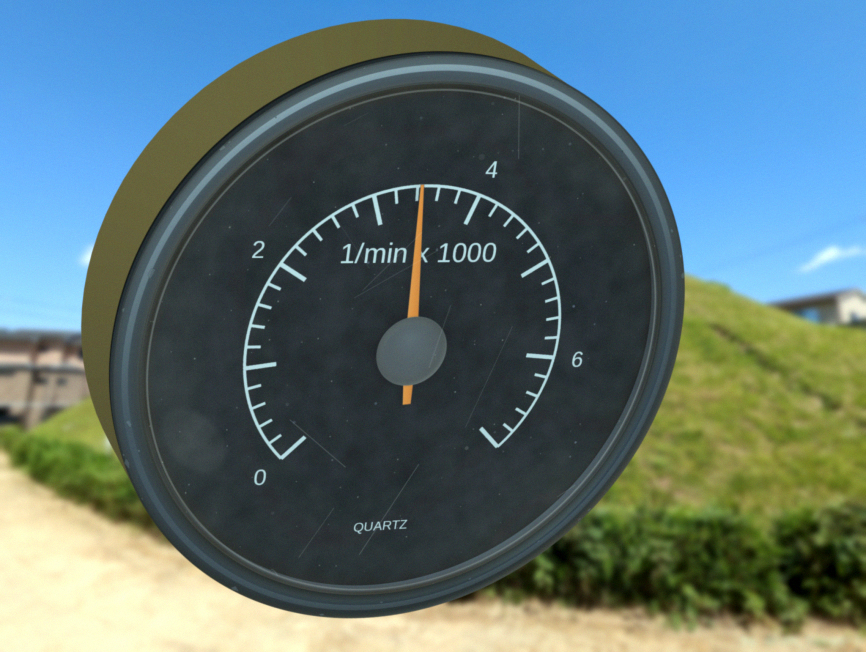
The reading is value=3400 unit=rpm
